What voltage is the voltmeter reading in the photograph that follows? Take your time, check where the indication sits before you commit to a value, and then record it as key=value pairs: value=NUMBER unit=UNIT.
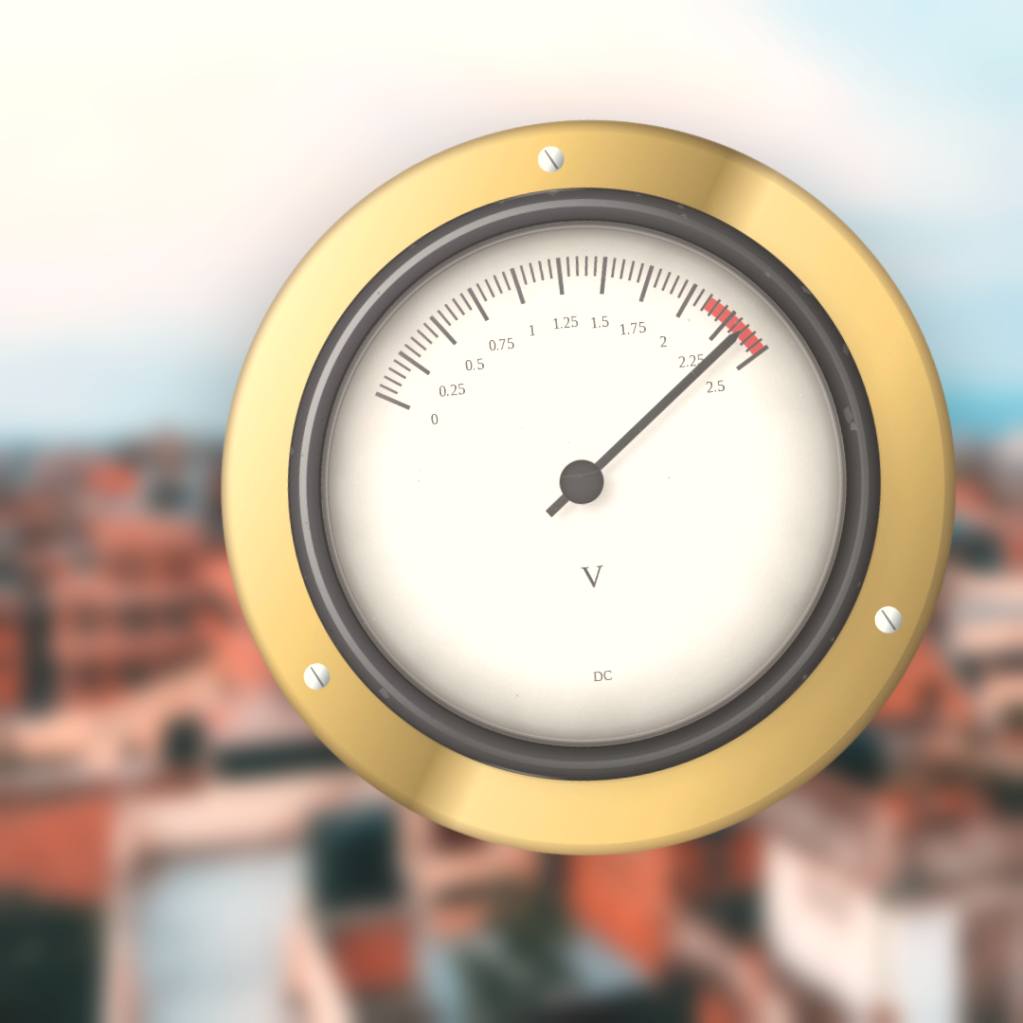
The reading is value=2.35 unit=V
